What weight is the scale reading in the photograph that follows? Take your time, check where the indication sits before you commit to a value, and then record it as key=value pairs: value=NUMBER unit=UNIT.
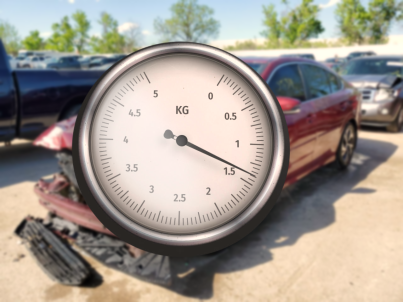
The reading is value=1.4 unit=kg
